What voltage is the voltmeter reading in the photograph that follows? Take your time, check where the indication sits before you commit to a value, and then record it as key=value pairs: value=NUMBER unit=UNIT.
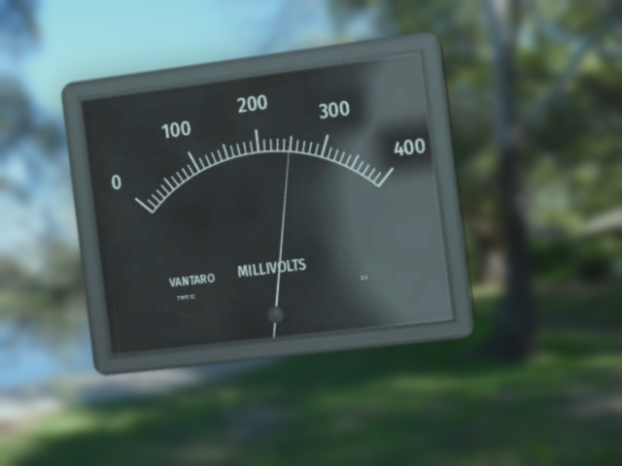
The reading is value=250 unit=mV
